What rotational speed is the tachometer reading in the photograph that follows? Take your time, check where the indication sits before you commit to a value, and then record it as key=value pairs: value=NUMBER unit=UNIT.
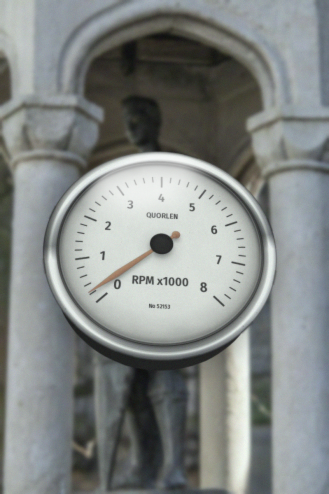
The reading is value=200 unit=rpm
